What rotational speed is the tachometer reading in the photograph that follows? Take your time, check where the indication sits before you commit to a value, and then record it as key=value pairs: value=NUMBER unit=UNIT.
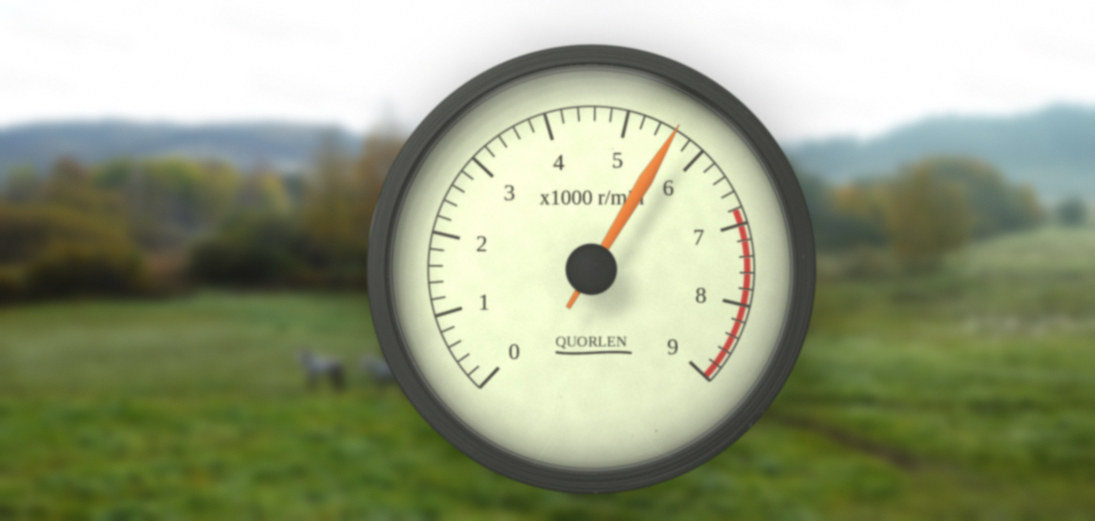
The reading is value=5600 unit=rpm
